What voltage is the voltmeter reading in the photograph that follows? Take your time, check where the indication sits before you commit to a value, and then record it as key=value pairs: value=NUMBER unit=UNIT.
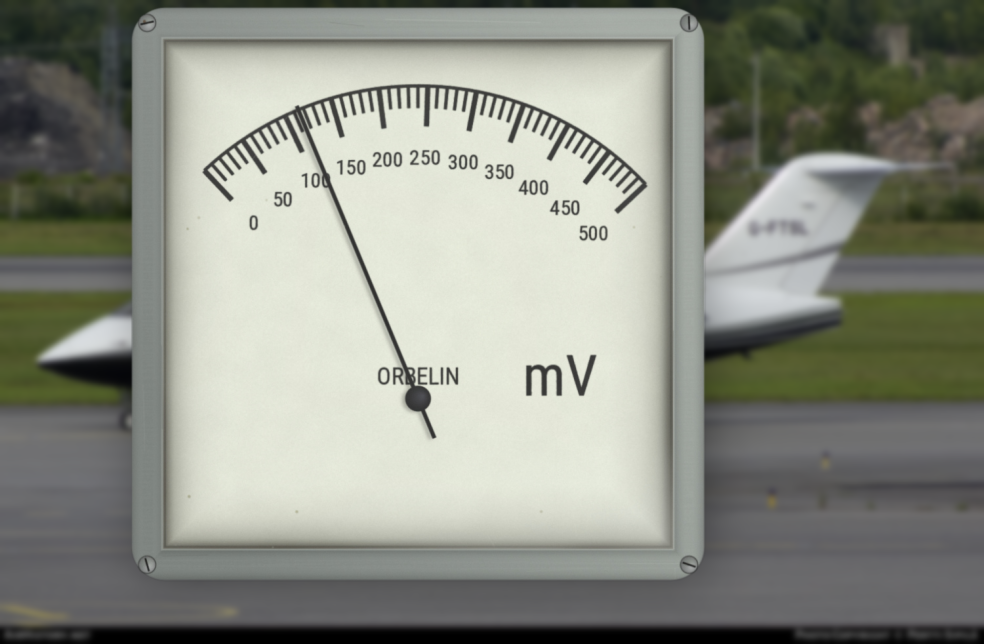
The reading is value=115 unit=mV
